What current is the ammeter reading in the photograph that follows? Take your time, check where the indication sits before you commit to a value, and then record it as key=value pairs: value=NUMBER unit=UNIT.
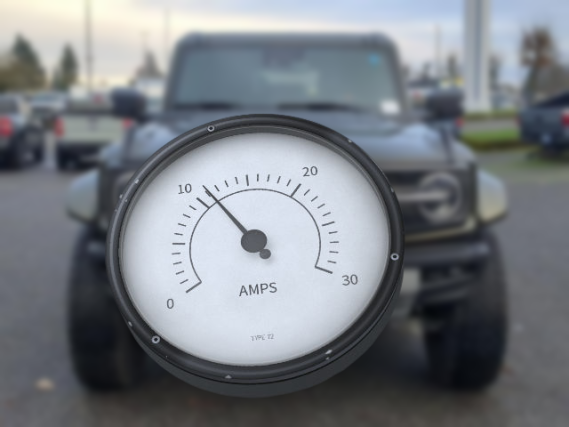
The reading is value=11 unit=A
